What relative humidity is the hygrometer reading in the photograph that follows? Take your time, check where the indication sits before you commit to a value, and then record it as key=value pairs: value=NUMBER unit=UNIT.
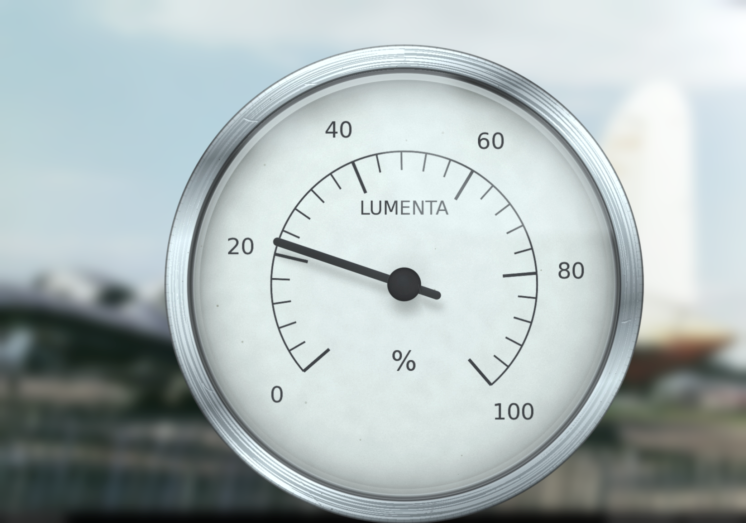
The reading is value=22 unit=%
